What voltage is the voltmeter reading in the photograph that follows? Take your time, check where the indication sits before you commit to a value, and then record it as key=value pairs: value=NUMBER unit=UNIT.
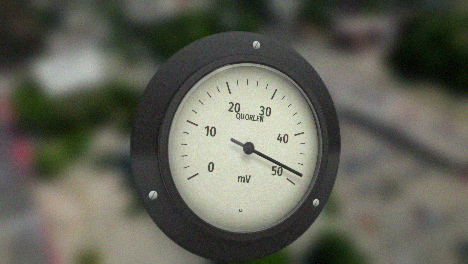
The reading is value=48 unit=mV
